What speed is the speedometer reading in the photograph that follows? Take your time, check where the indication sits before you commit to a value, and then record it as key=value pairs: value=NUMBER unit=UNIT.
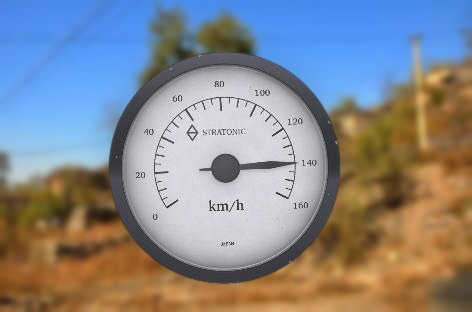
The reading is value=140 unit=km/h
